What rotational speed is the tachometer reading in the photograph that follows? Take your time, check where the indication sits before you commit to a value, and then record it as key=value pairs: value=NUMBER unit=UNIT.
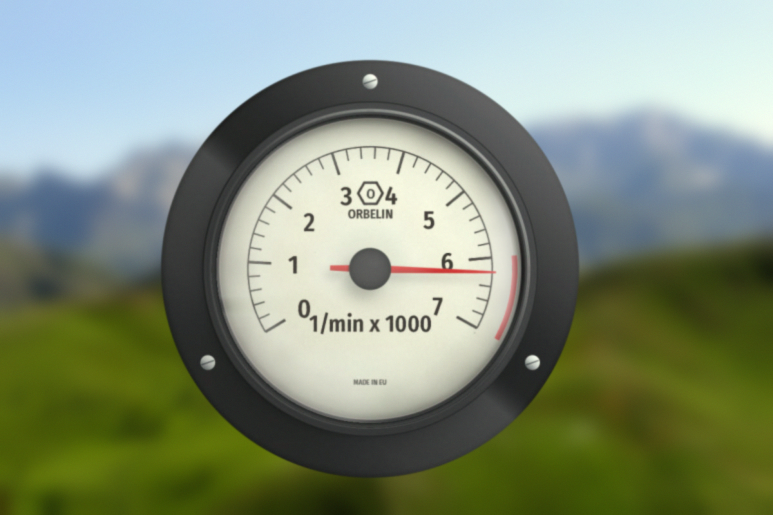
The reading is value=6200 unit=rpm
